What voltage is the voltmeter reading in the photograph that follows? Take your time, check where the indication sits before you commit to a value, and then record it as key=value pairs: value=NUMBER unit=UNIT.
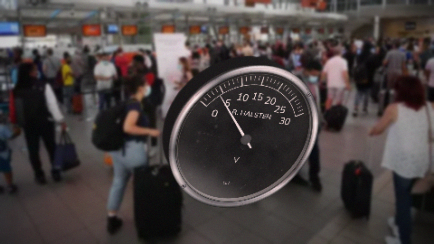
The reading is value=4 unit=V
